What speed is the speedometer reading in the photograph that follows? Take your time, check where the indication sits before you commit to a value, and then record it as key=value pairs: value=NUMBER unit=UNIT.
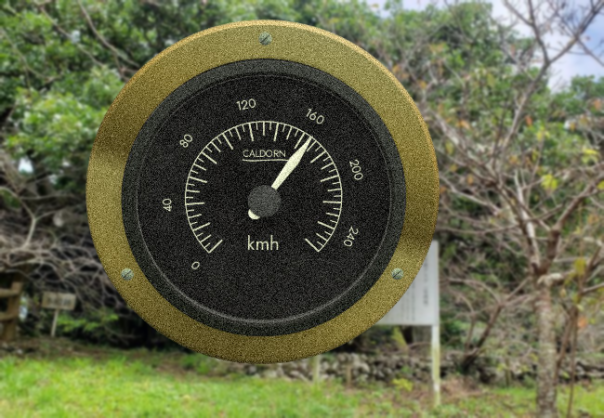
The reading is value=165 unit=km/h
